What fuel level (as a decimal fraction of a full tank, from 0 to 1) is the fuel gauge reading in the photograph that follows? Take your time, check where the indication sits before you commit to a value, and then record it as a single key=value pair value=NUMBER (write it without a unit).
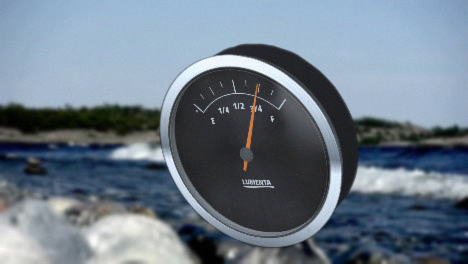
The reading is value=0.75
